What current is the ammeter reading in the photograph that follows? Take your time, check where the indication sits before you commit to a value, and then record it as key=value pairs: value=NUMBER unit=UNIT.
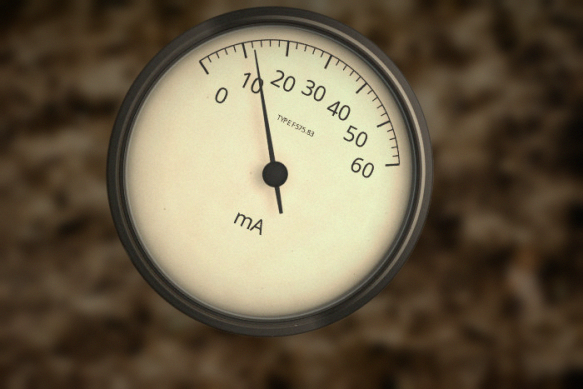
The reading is value=12 unit=mA
